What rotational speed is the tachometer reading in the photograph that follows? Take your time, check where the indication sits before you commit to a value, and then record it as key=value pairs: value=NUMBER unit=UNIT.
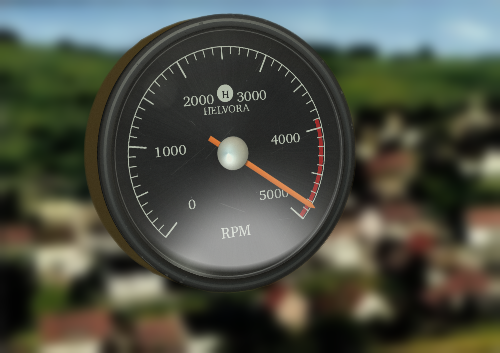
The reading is value=4850 unit=rpm
